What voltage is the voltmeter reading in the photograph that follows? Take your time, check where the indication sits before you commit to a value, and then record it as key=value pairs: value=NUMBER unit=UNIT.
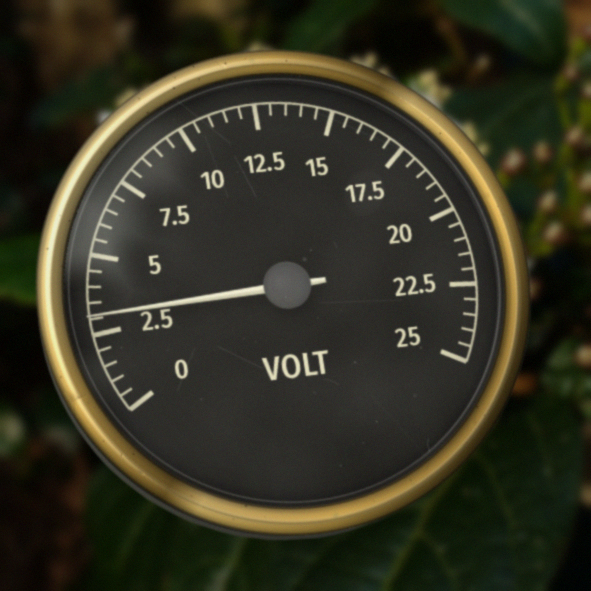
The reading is value=3 unit=V
